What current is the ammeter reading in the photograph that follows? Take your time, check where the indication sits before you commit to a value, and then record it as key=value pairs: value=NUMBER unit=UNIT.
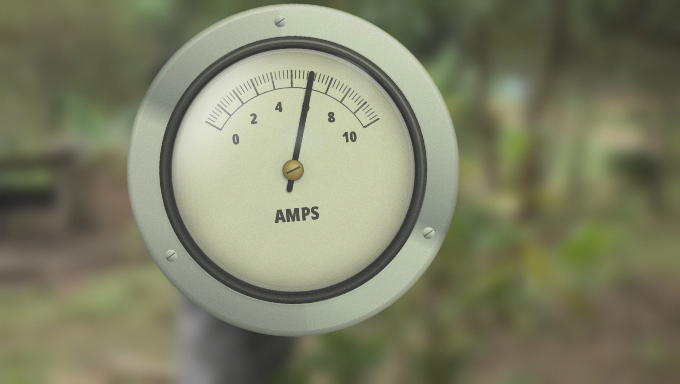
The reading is value=6 unit=A
